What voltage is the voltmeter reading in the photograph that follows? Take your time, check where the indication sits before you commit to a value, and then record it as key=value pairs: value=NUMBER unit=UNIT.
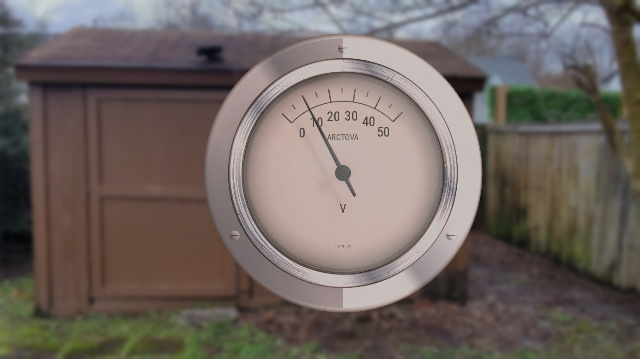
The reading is value=10 unit=V
